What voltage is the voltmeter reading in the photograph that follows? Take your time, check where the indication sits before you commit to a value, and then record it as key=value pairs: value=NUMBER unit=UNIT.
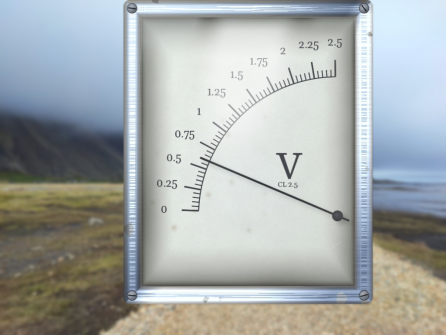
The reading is value=0.6 unit=V
